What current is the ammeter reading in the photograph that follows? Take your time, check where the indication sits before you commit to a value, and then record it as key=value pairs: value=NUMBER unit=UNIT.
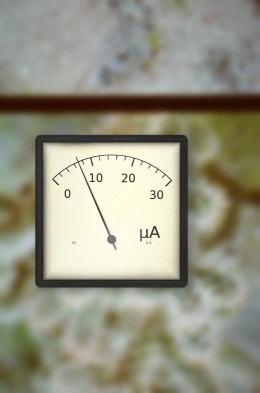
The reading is value=7 unit=µA
